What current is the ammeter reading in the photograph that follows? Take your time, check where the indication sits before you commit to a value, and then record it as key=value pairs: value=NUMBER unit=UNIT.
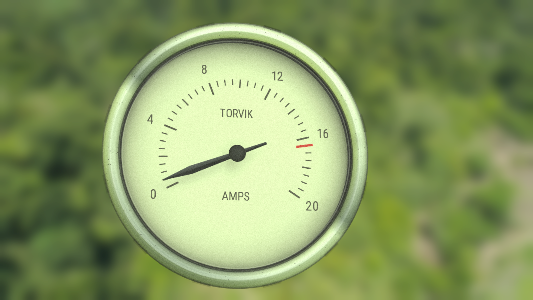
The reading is value=0.5 unit=A
